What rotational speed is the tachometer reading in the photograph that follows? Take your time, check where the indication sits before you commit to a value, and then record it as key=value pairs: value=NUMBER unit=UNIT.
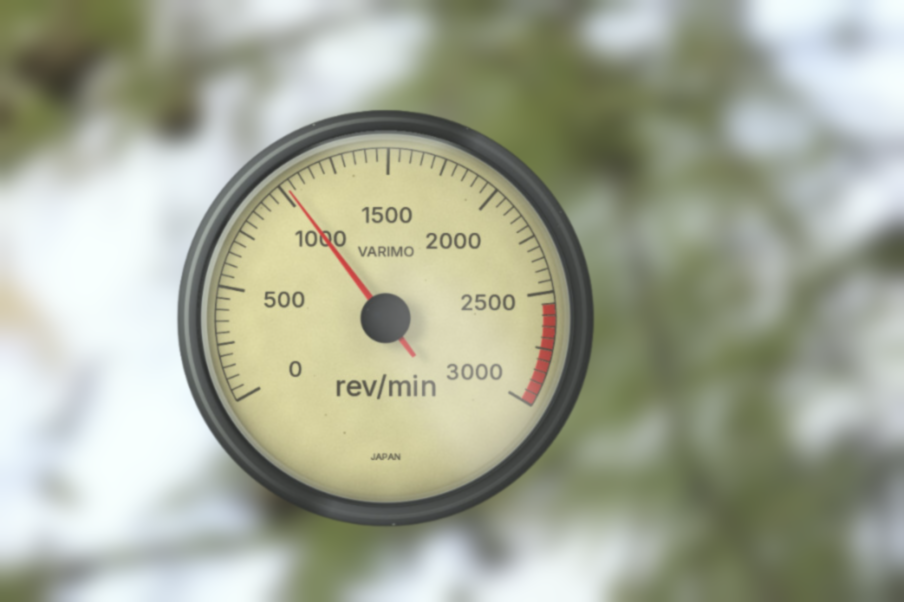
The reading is value=1025 unit=rpm
